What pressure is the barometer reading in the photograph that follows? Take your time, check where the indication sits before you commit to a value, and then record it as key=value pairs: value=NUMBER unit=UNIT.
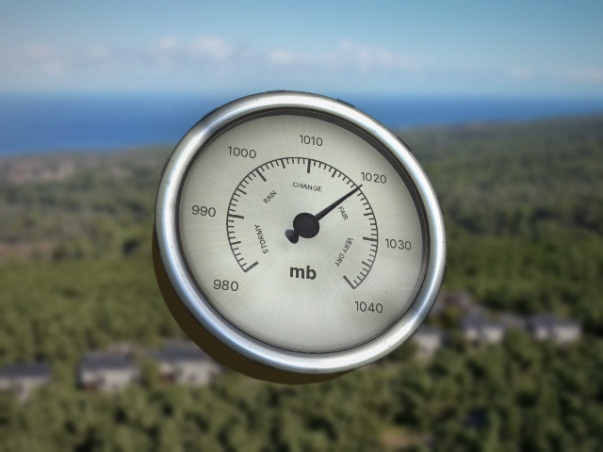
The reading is value=1020 unit=mbar
